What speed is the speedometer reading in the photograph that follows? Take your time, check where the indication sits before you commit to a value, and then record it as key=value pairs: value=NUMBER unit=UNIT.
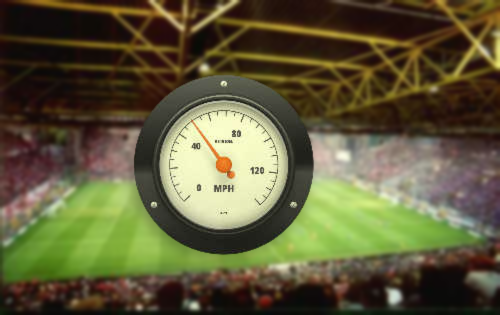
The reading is value=50 unit=mph
